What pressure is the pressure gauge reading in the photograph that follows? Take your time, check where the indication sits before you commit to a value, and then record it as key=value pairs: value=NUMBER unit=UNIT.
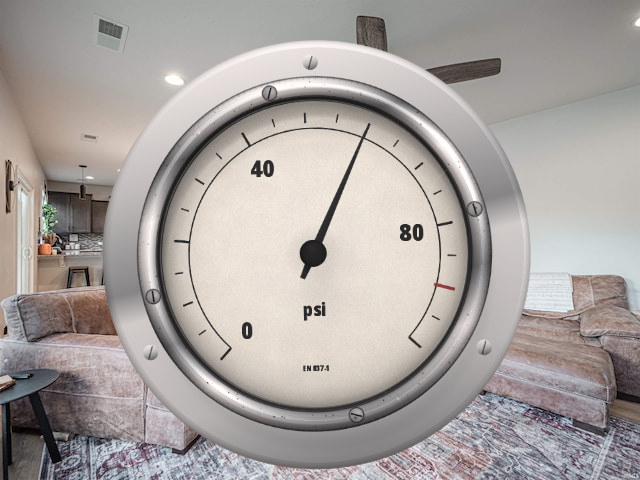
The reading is value=60 unit=psi
